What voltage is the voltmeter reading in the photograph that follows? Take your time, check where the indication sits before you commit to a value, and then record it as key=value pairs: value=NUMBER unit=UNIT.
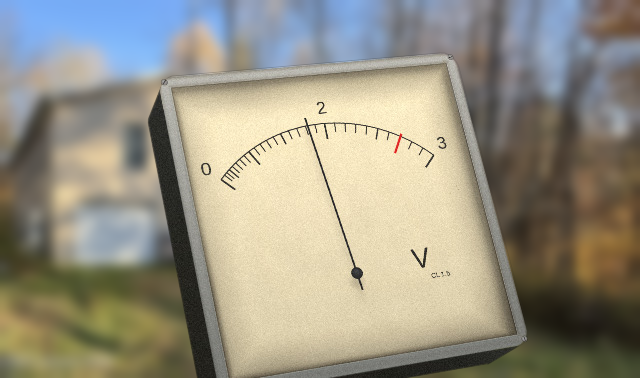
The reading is value=1.8 unit=V
